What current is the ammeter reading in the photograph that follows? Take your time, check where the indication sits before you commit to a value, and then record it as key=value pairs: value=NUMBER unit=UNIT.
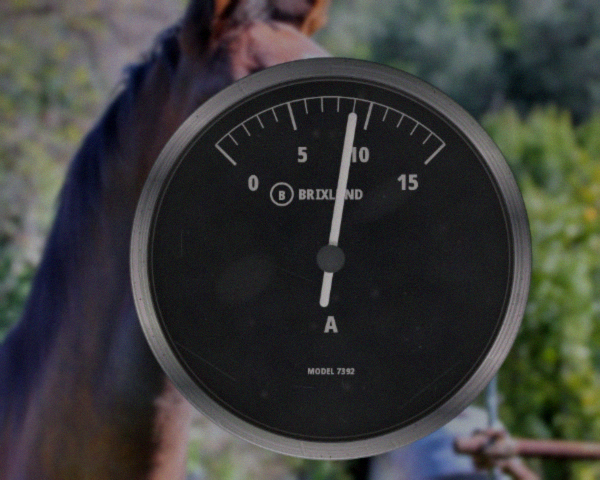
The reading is value=9 unit=A
